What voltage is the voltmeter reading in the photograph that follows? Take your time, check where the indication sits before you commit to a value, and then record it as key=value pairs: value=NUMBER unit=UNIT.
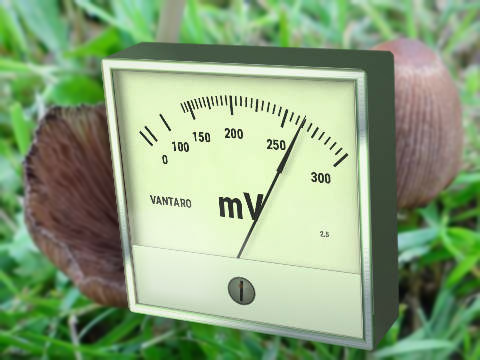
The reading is value=265 unit=mV
